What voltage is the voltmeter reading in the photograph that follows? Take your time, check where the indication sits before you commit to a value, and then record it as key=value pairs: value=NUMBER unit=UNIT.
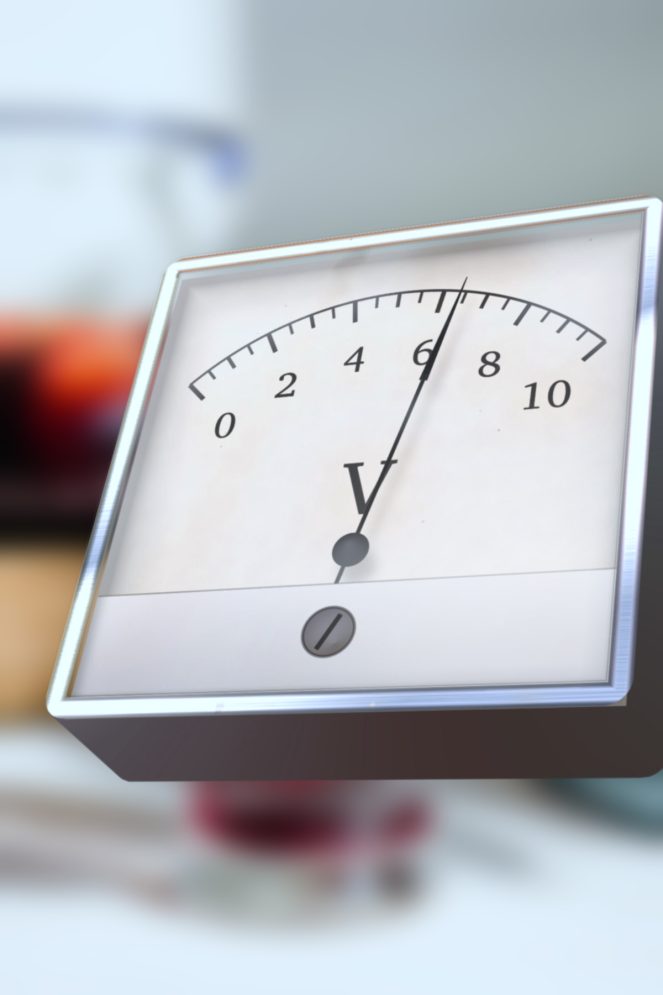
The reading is value=6.5 unit=V
